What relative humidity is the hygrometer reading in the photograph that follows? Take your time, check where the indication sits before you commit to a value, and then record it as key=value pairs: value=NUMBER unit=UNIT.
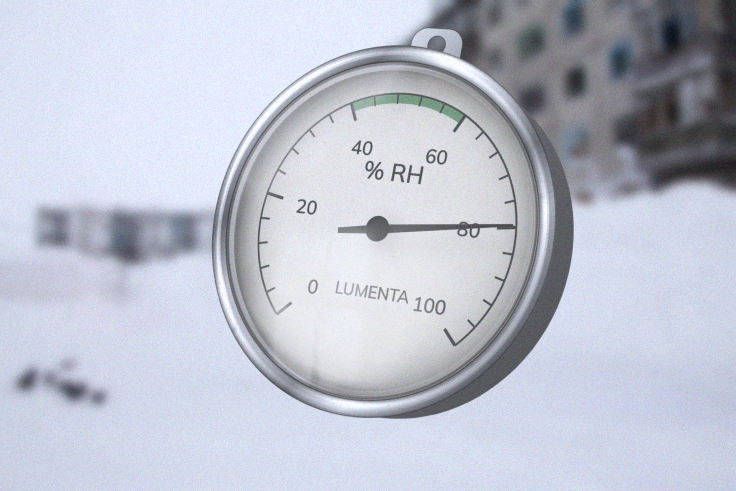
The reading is value=80 unit=%
